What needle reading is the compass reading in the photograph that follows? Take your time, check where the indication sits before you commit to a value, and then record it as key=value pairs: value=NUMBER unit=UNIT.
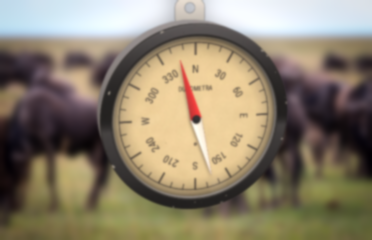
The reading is value=345 unit=°
